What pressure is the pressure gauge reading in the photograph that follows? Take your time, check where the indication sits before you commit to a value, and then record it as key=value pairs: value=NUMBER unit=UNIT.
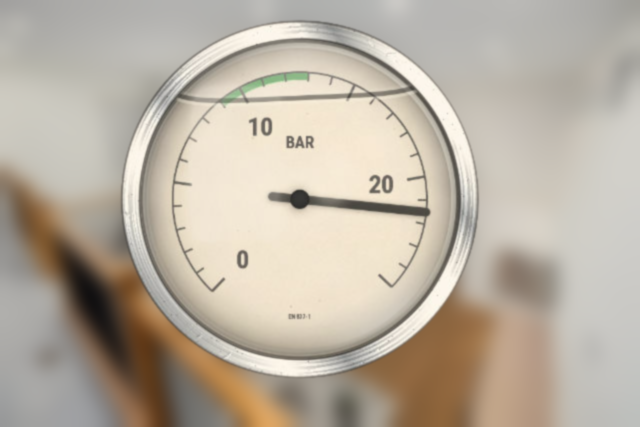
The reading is value=21.5 unit=bar
